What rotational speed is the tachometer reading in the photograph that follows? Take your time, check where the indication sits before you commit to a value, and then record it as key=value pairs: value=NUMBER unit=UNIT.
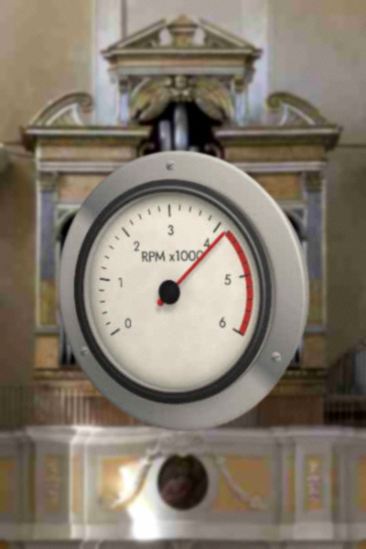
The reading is value=4200 unit=rpm
